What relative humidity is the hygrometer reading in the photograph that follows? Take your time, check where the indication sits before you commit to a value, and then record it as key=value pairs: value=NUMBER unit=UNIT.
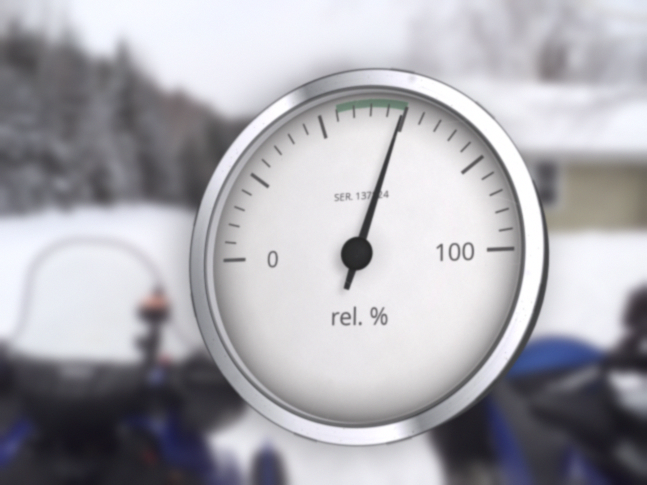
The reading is value=60 unit=%
